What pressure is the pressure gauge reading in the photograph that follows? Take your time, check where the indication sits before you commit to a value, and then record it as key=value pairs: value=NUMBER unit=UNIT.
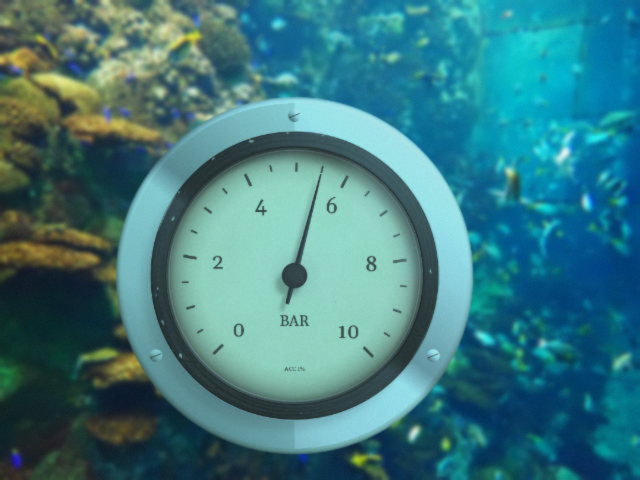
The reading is value=5.5 unit=bar
